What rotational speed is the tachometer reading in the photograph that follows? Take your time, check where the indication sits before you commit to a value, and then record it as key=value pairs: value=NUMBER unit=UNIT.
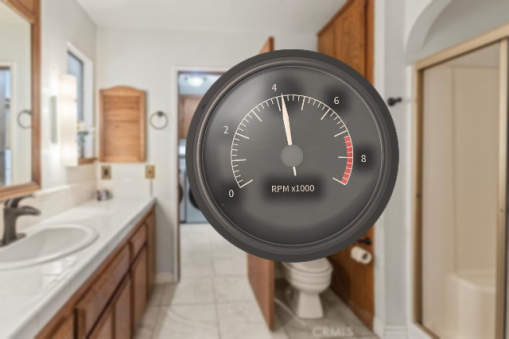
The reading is value=4200 unit=rpm
